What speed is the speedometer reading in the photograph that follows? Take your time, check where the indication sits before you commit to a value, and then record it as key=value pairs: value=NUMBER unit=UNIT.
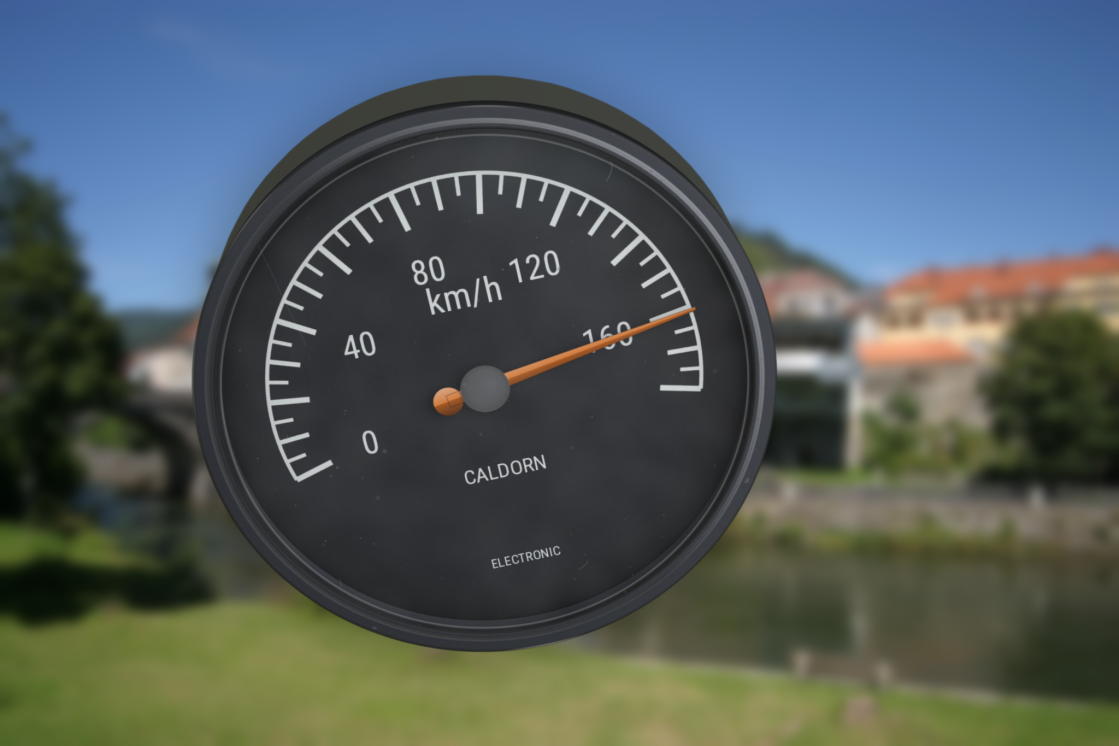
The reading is value=160 unit=km/h
